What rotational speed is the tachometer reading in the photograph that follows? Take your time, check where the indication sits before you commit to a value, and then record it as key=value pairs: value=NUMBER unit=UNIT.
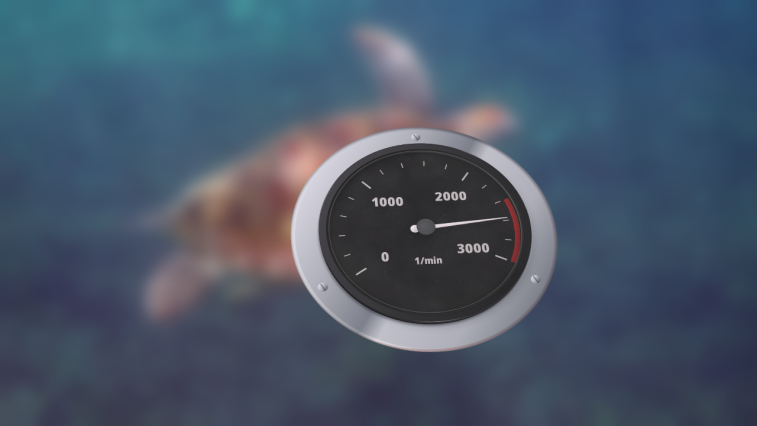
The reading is value=2600 unit=rpm
